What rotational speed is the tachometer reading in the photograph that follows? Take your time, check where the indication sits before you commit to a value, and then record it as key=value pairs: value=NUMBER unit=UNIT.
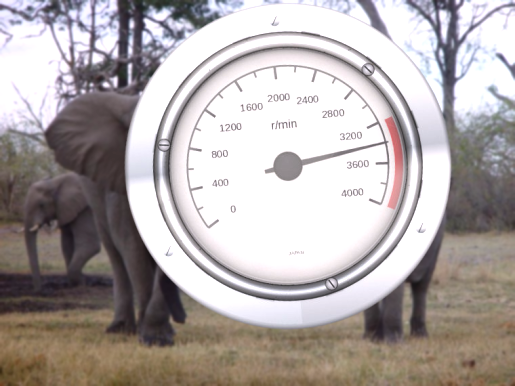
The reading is value=3400 unit=rpm
